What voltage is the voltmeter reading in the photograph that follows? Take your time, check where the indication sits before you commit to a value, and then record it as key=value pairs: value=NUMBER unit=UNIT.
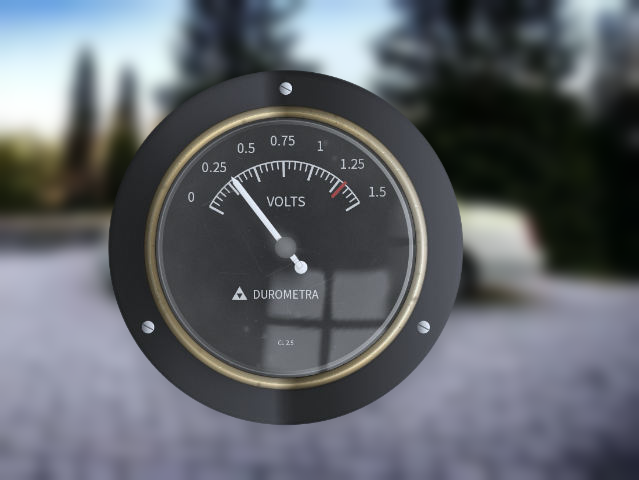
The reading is value=0.3 unit=V
